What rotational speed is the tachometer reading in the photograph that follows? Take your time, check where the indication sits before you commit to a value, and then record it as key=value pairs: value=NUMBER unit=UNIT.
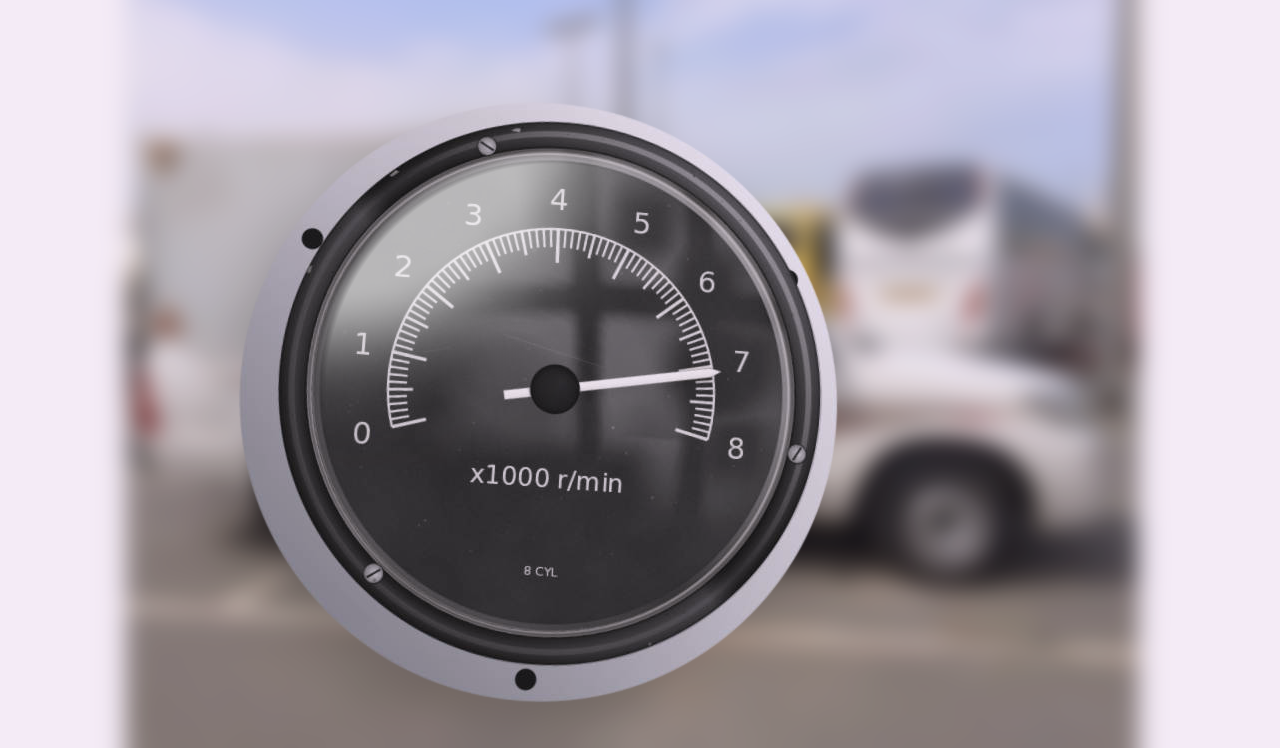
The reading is value=7100 unit=rpm
